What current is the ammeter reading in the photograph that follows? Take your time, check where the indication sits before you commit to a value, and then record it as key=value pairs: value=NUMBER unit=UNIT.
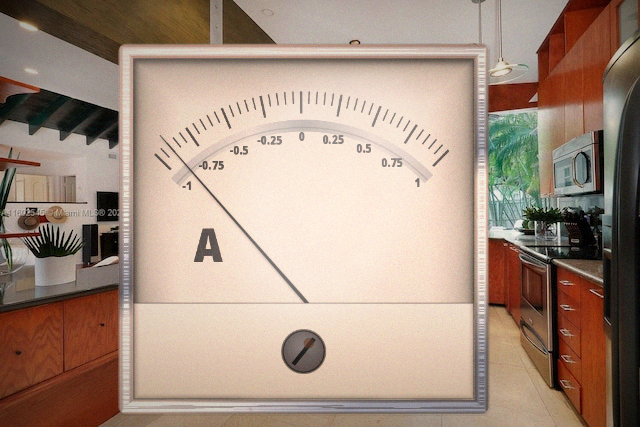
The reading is value=-0.9 unit=A
